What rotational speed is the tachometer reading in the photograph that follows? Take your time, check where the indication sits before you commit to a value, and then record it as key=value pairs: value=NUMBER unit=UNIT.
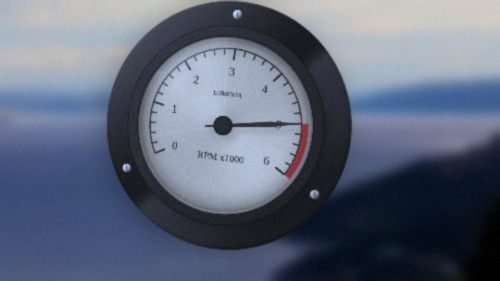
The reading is value=5000 unit=rpm
